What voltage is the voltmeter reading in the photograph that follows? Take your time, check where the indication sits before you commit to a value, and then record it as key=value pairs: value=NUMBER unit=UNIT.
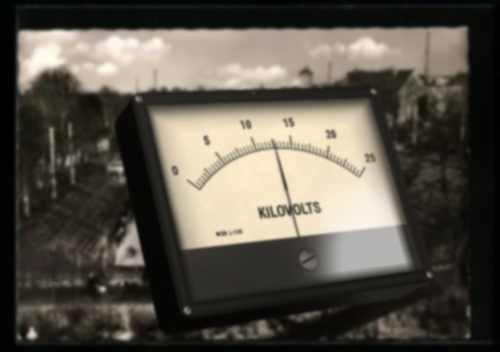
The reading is value=12.5 unit=kV
